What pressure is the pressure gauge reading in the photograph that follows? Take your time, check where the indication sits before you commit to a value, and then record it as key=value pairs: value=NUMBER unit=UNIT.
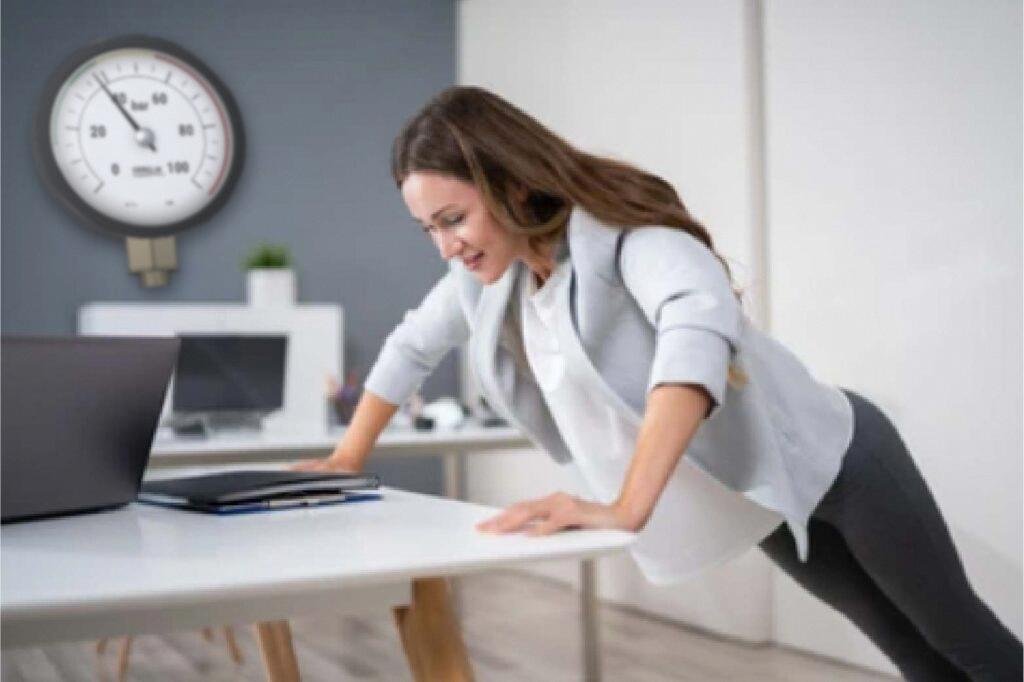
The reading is value=37.5 unit=bar
